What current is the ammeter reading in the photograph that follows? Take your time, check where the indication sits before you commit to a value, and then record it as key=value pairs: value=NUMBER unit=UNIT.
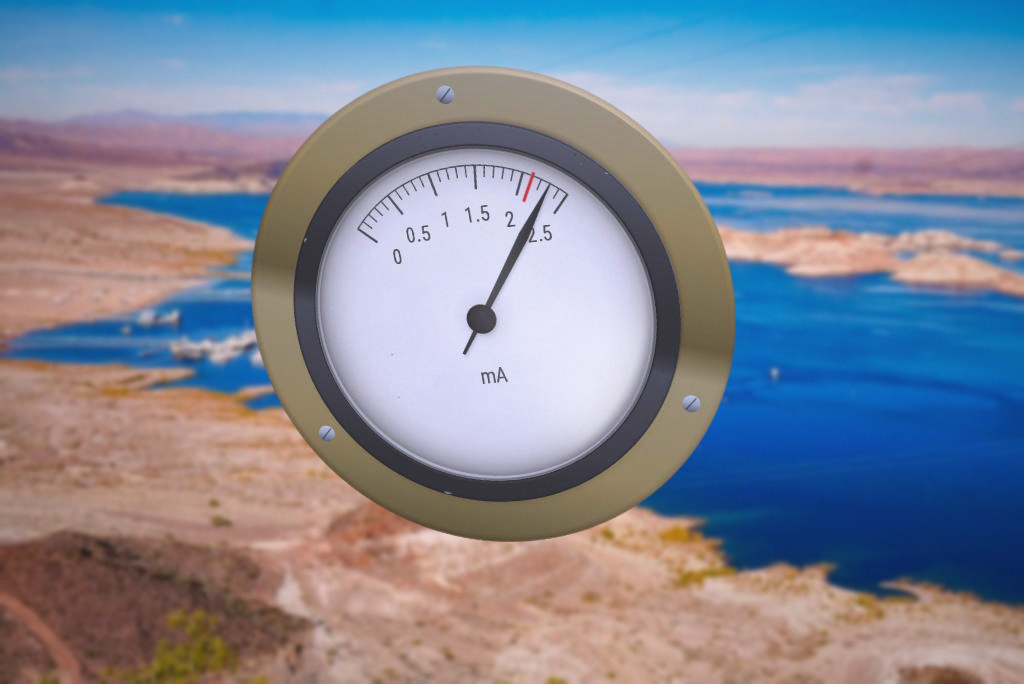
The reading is value=2.3 unit=mA
